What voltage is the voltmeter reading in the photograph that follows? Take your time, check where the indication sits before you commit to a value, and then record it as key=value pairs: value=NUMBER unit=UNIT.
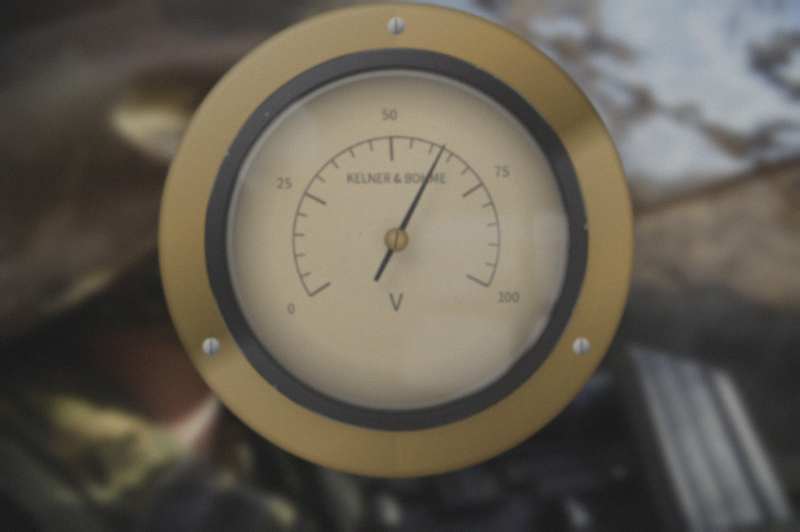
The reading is value=62.5 unit=V
